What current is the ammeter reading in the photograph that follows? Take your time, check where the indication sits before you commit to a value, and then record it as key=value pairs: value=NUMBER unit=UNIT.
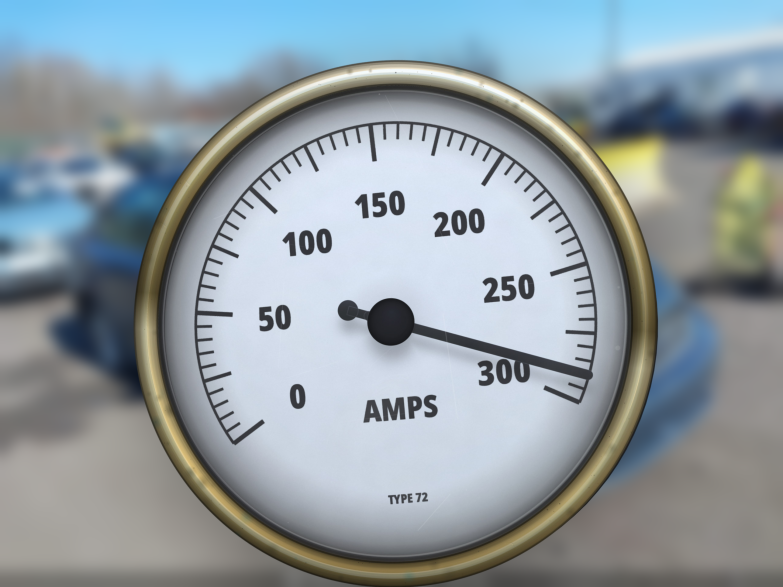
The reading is value=290 unit=A
